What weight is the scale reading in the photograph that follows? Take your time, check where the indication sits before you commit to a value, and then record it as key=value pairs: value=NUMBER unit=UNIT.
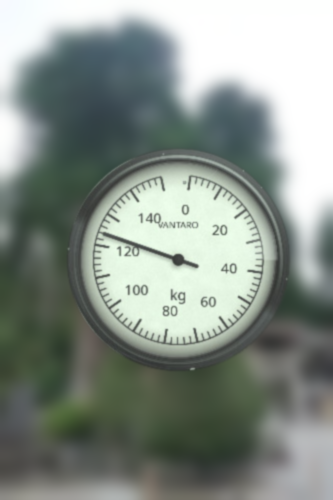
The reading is value=124 unit=kg
